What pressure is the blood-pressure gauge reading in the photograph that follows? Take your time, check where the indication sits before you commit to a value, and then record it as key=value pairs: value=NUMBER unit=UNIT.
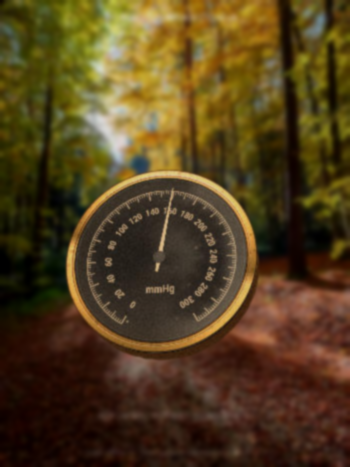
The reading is value=160 unit=mmHg
